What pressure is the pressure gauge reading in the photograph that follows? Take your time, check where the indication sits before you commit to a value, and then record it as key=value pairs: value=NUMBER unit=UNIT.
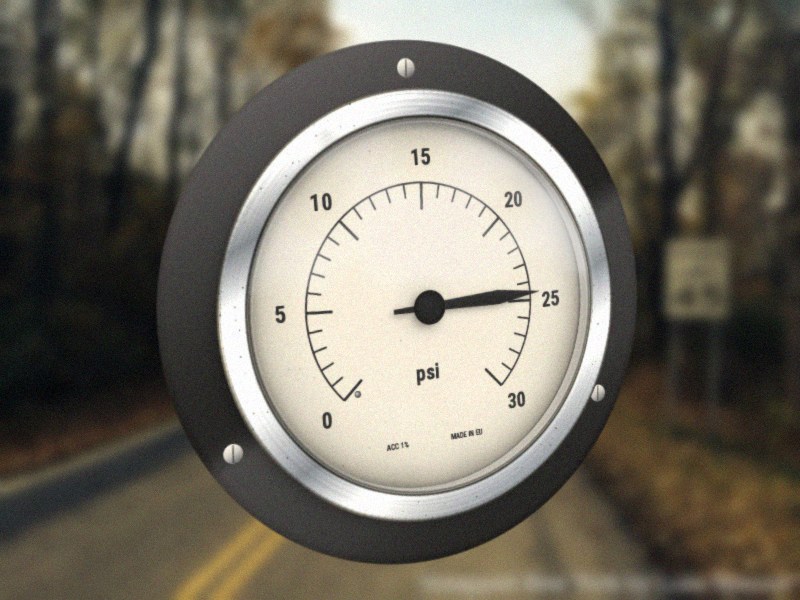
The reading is value=24.5 unit=psi
